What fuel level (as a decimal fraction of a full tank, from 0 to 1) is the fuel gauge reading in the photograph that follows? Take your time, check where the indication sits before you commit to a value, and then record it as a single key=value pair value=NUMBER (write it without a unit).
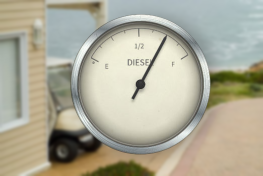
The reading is value=0.75
